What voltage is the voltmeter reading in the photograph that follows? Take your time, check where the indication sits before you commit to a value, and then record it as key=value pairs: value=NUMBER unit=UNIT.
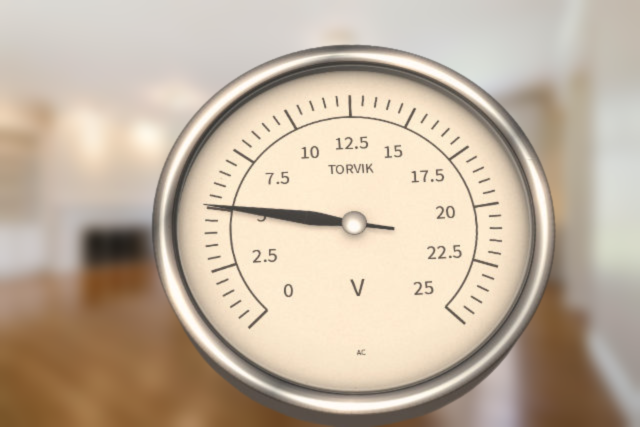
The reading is value=5 unit=V
